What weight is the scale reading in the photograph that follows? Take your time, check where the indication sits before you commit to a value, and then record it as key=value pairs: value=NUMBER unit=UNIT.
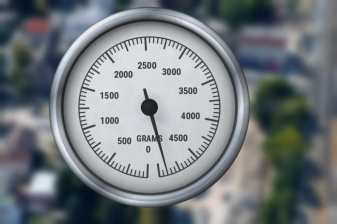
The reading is value=4900 unit=g
